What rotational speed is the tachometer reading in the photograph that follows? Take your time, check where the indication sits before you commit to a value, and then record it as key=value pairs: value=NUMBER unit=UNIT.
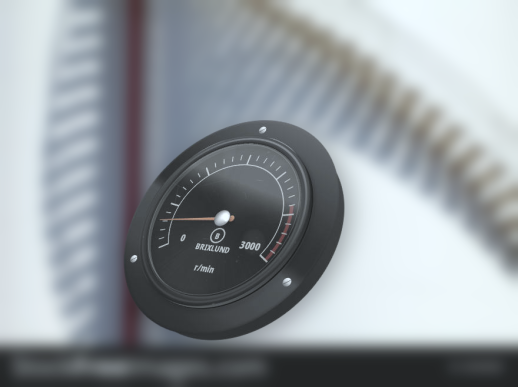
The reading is value=300 unit=rpm
